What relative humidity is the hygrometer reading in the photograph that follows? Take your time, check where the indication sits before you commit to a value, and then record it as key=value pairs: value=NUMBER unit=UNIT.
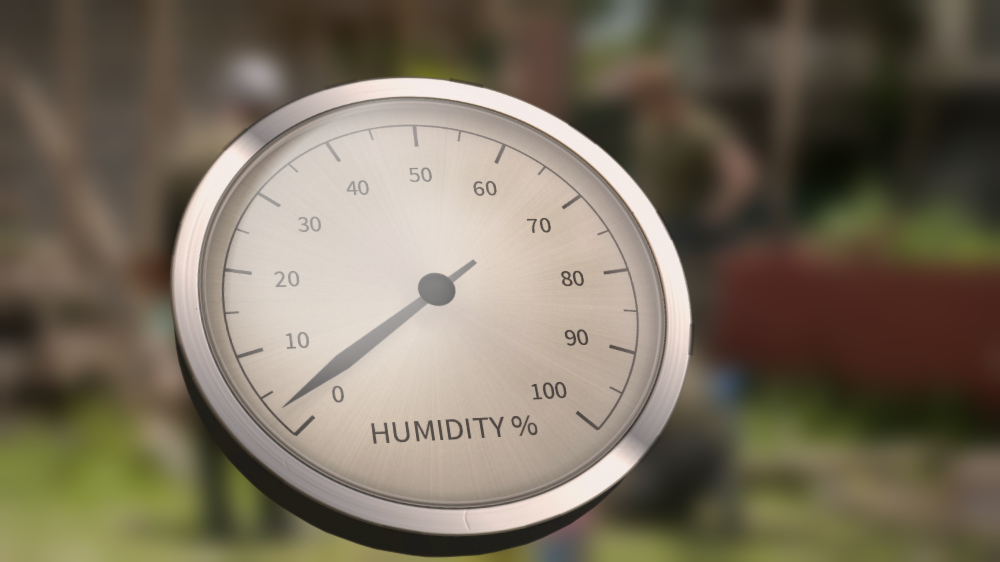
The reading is value=2.5 unit=%
